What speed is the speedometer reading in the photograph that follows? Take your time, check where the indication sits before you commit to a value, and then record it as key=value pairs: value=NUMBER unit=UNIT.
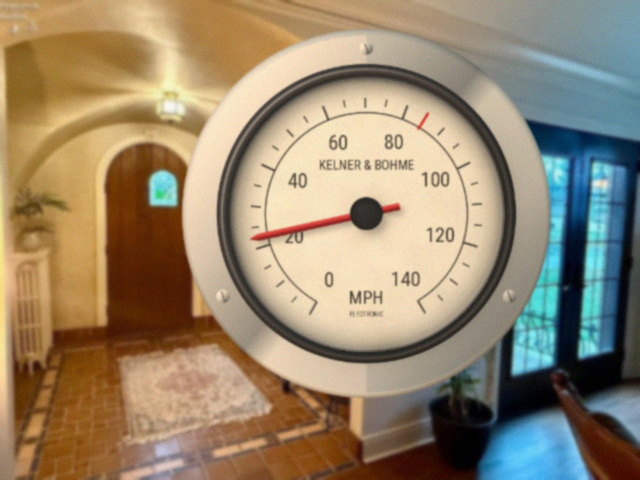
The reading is value=22.5 unit=mph
